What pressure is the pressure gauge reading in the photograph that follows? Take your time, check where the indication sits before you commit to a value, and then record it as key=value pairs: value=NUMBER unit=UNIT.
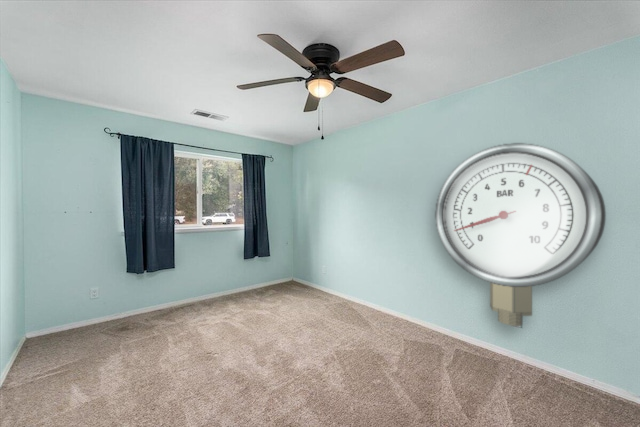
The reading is value=1 unit=bar
